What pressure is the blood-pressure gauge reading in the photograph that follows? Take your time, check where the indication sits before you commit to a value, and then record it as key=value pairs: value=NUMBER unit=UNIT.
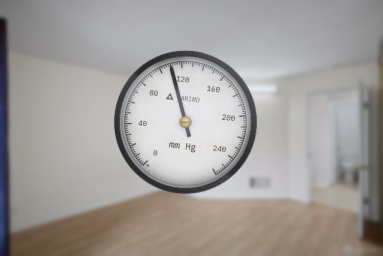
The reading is value=110 unit=mmHg
